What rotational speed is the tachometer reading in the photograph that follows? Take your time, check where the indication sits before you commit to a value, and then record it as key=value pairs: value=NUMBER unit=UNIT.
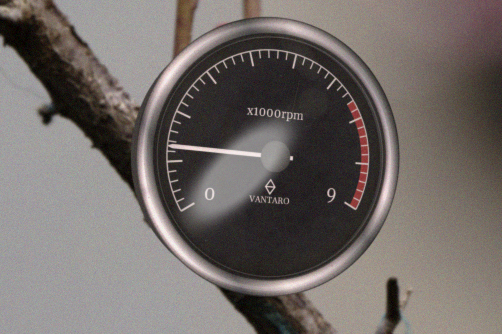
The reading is value=1300 unit=rpm
